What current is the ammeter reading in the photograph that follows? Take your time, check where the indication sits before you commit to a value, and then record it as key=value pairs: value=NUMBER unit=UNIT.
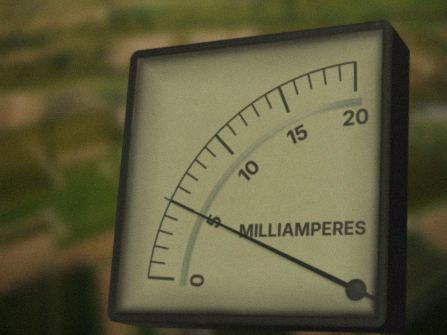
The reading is value=5 unit=mA
